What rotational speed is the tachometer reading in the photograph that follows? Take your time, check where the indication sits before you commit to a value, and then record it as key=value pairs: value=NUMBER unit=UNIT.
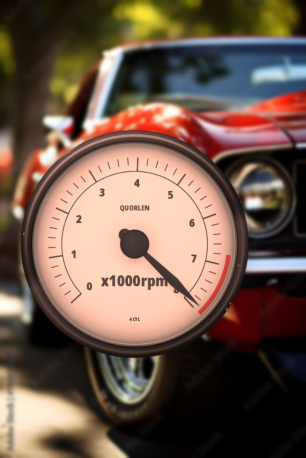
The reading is value=7900 unit=rpm
